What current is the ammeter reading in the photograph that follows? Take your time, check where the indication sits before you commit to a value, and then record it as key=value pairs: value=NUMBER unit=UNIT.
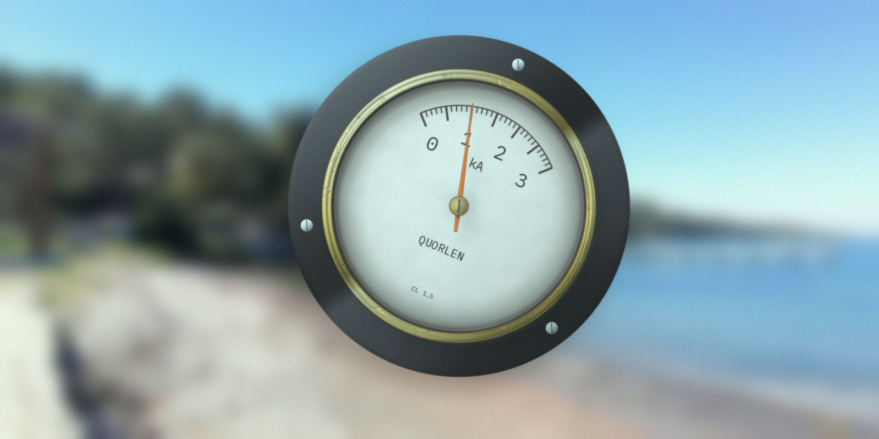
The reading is value=1 unit=kA
